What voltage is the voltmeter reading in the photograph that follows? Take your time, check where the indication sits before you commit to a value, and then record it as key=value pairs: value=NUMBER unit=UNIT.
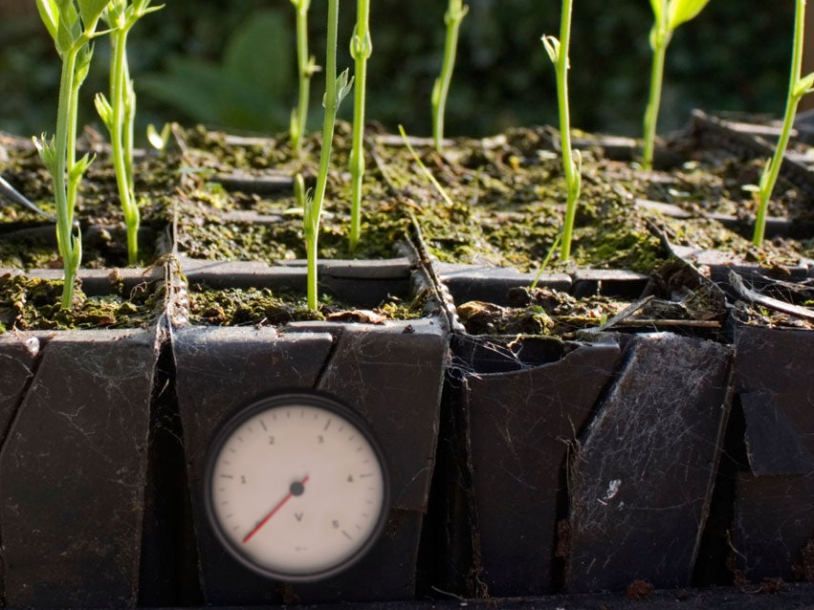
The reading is value=0 unit=V
